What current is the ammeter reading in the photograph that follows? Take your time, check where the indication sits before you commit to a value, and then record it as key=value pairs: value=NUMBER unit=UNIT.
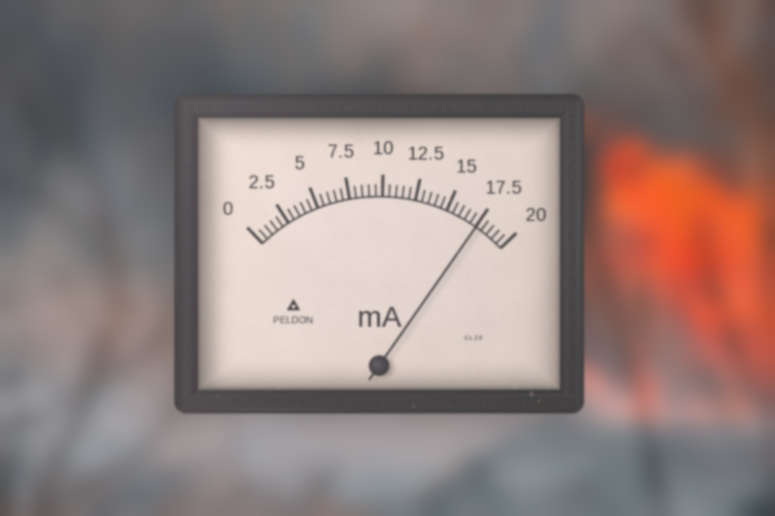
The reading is value=17.5 unit=mA
